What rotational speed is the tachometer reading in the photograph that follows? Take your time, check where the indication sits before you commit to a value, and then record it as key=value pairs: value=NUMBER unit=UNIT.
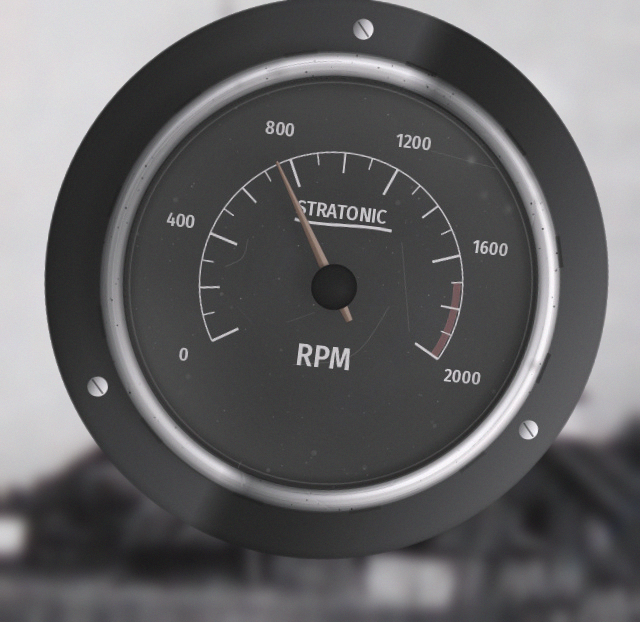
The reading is value=750 unit=rpm
